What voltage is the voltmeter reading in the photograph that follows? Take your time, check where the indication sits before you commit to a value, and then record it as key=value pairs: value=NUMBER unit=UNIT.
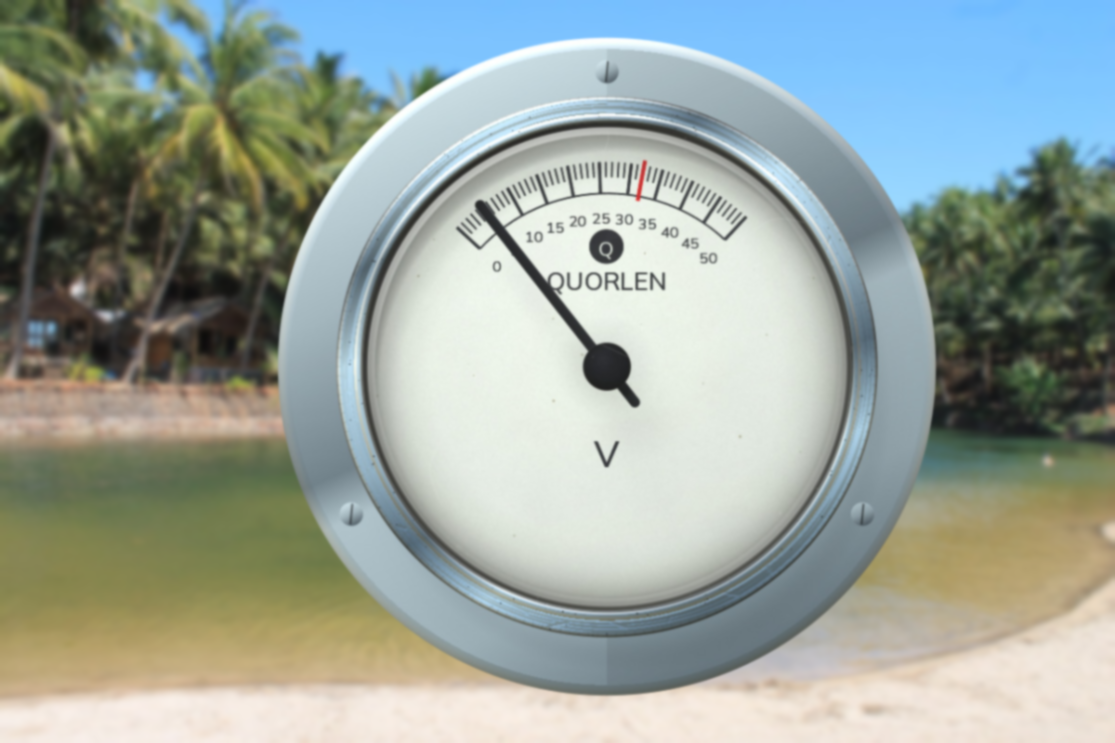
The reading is value=5 unit=V
